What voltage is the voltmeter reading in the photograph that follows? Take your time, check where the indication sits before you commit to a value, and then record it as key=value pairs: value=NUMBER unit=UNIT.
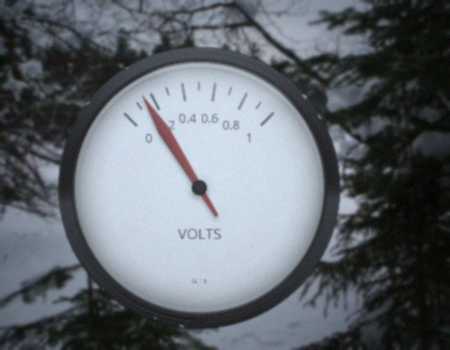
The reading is value=0.15 unit=V
